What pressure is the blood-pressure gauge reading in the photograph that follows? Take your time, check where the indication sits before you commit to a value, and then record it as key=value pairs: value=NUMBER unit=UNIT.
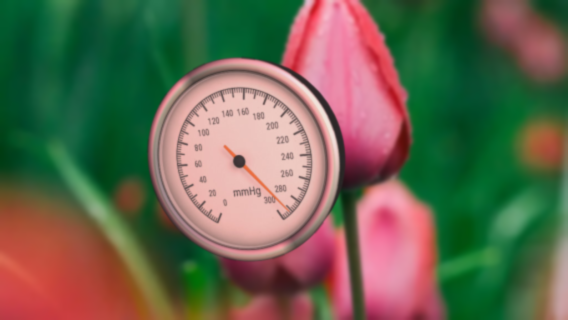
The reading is value=290 unit=mmHg
